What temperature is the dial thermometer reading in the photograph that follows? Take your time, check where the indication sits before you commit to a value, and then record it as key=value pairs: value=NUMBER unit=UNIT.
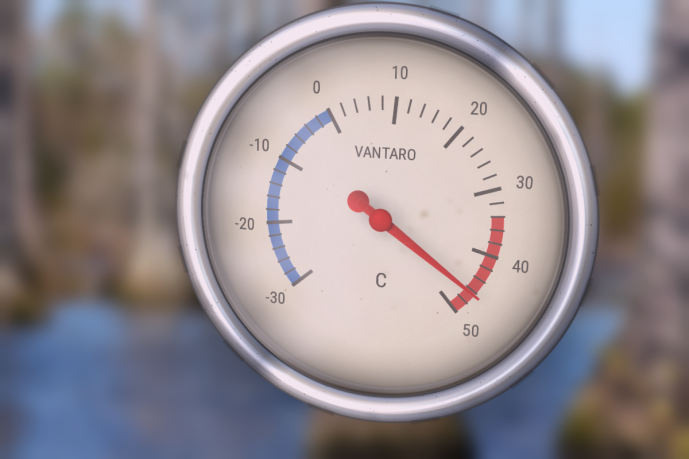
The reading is value=46 unit=°C
